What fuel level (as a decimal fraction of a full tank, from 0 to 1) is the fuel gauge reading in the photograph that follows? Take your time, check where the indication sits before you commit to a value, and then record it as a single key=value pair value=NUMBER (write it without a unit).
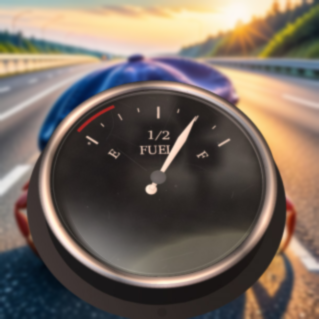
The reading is value=0.75
